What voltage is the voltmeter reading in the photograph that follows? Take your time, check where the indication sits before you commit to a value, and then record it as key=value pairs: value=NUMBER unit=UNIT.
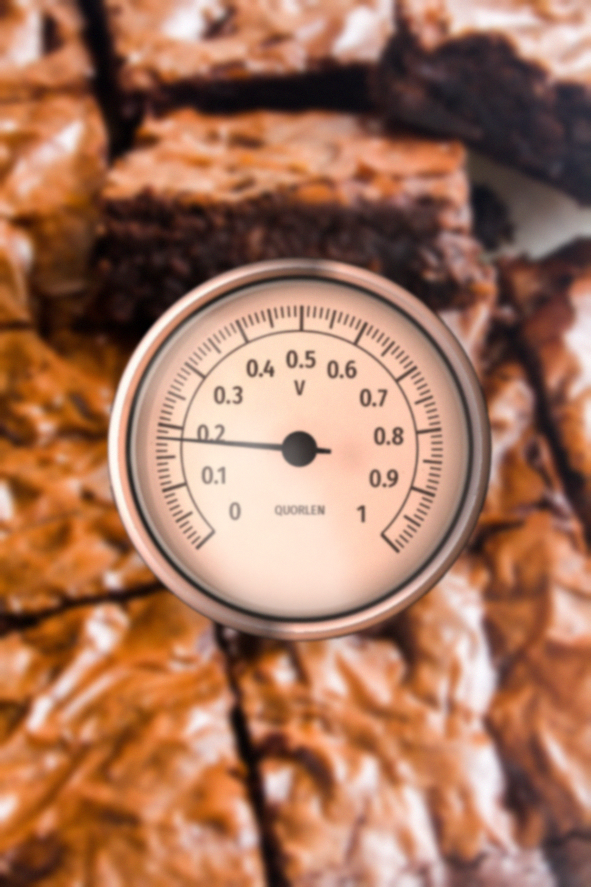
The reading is value=0.18 unit=V
